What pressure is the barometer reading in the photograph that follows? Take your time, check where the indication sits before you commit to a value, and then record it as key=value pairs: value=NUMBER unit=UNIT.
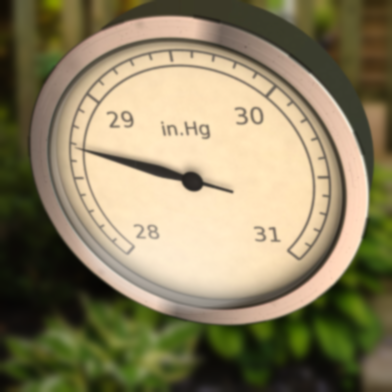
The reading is value=28.7 unit=inHg
